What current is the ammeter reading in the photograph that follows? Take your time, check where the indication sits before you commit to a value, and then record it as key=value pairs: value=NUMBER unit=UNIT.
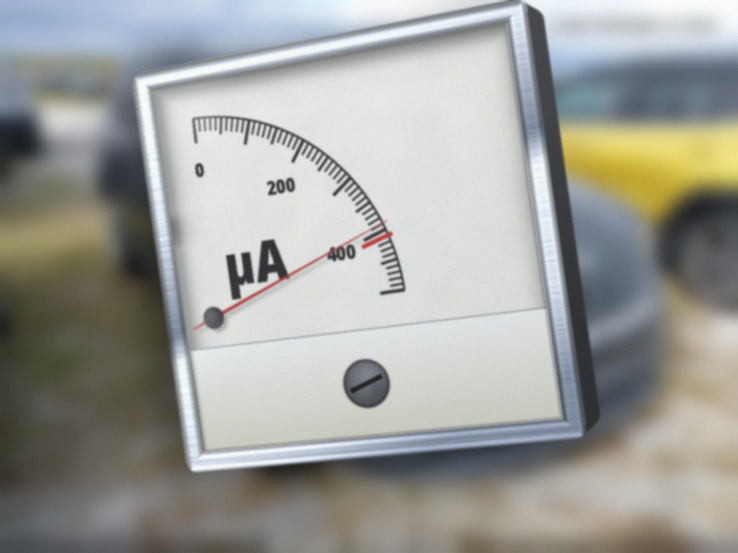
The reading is value=390 unit=µA
